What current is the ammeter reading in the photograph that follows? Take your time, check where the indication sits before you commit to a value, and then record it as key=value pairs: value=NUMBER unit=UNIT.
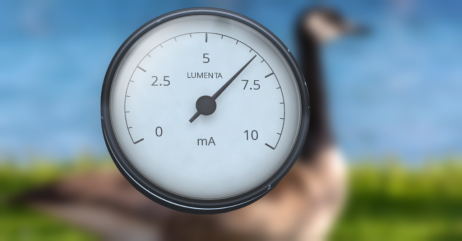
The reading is value=6.75 unit=mA
